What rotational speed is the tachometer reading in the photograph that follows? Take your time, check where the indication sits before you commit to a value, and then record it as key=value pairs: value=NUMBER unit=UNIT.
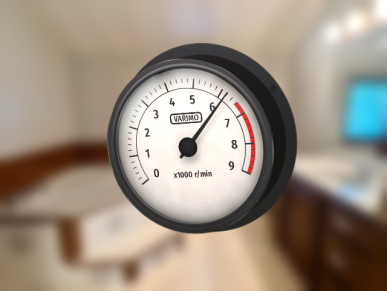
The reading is value=6200 unit=rpm
